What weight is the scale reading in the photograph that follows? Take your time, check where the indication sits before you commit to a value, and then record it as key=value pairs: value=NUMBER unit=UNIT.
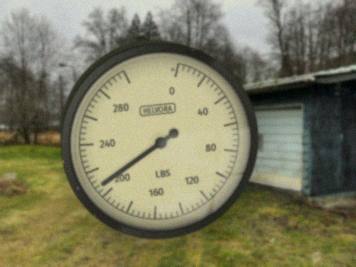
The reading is value=208 unit=lb
